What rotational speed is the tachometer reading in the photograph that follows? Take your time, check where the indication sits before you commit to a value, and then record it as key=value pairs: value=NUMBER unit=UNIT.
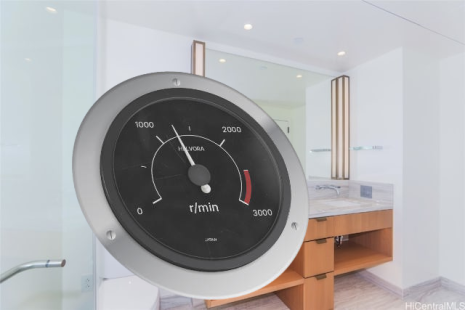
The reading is value=1250 unit=rpm
